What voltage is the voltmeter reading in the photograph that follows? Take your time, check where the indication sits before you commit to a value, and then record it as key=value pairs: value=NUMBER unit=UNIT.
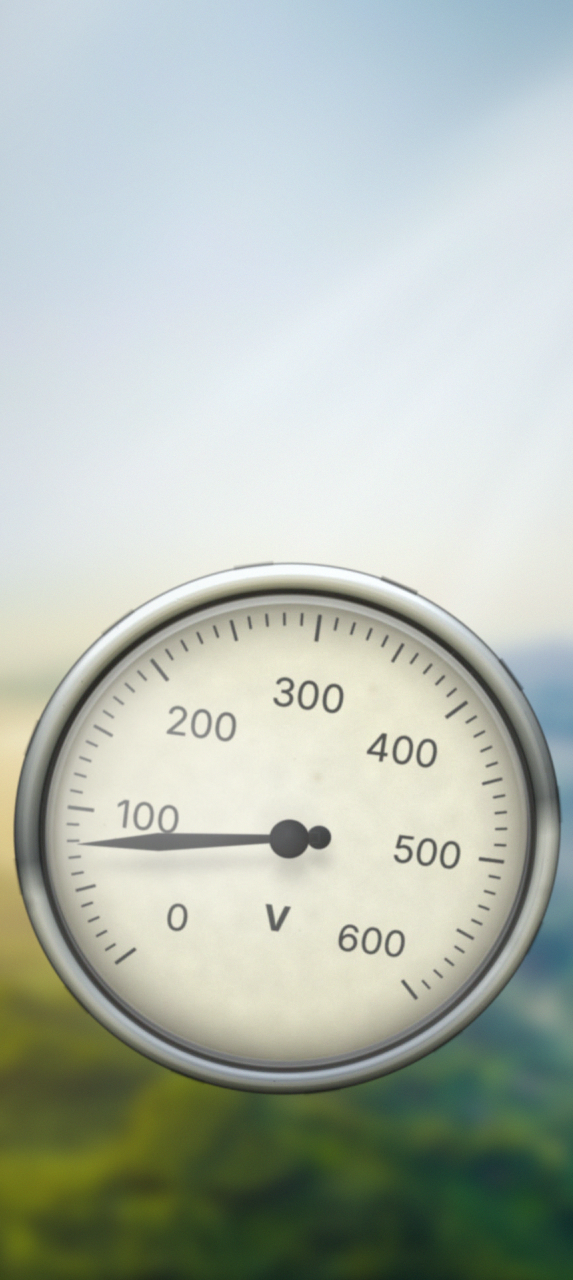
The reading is value=80 unit=V
